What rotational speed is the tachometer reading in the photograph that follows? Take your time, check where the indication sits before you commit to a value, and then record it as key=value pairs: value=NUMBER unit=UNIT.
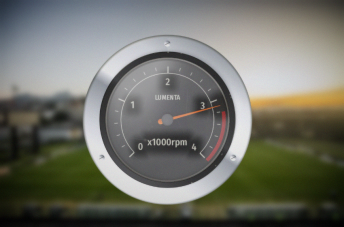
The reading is value=3100 unit=rpm
